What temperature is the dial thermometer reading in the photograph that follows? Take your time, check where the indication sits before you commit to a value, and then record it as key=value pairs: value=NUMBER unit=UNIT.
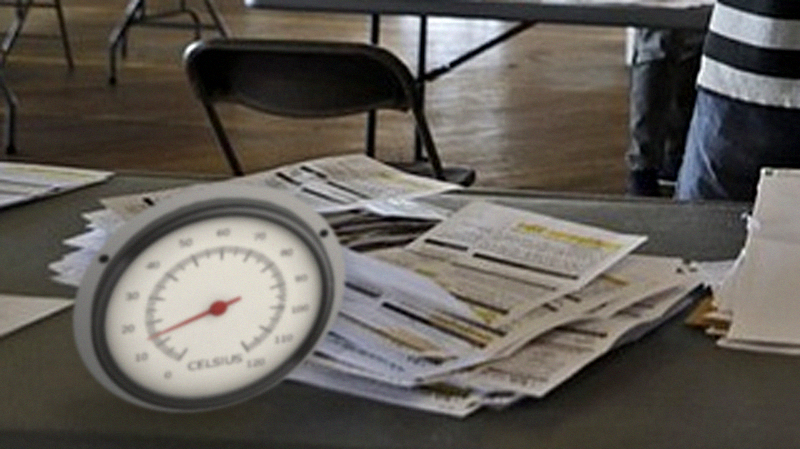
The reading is value=15 unit=°C
